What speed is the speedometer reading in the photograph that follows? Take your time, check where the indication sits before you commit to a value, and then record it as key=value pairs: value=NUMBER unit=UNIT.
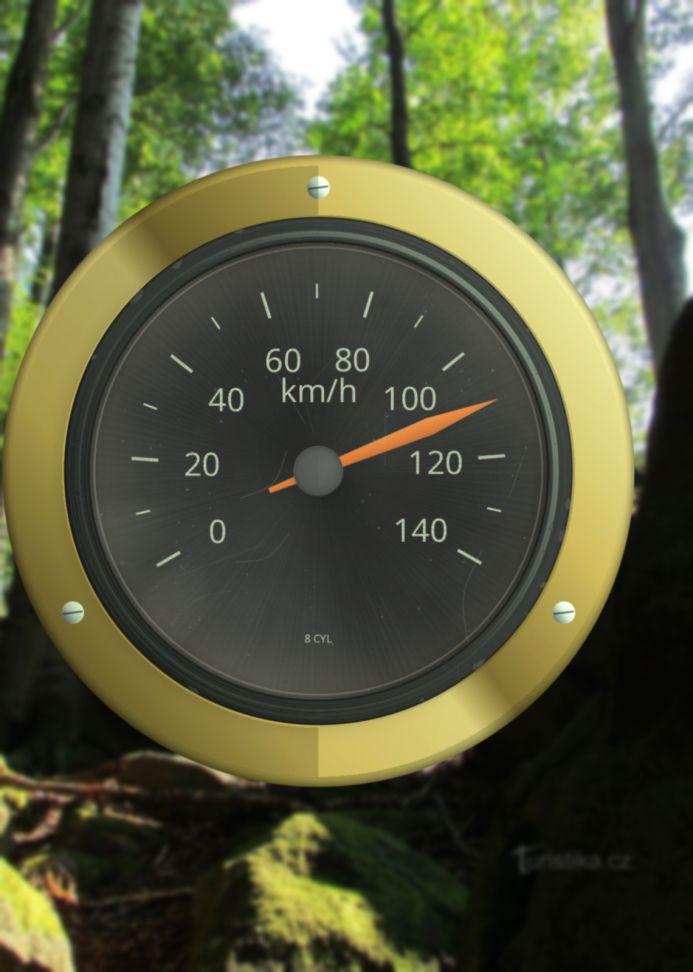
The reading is value=110 unit=km/h
